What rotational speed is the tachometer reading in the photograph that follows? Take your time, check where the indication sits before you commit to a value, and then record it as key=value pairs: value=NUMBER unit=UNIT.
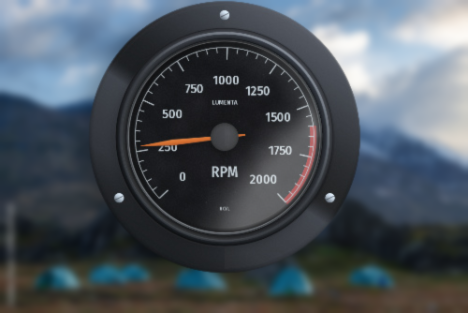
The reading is value=275 unit=rpm
